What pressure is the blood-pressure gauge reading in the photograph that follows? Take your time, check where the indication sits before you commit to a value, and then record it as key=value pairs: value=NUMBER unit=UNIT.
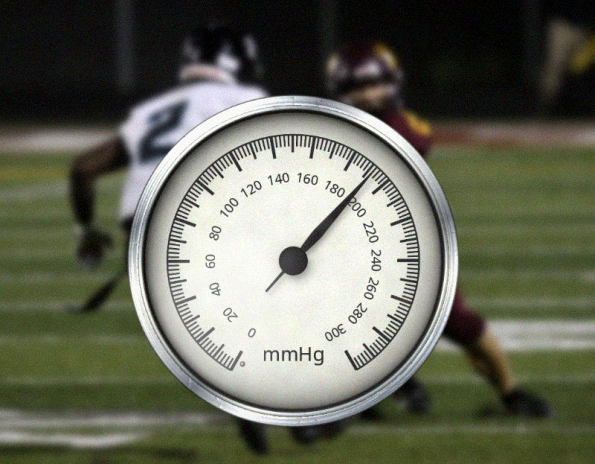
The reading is value=192 unit=mmHg
